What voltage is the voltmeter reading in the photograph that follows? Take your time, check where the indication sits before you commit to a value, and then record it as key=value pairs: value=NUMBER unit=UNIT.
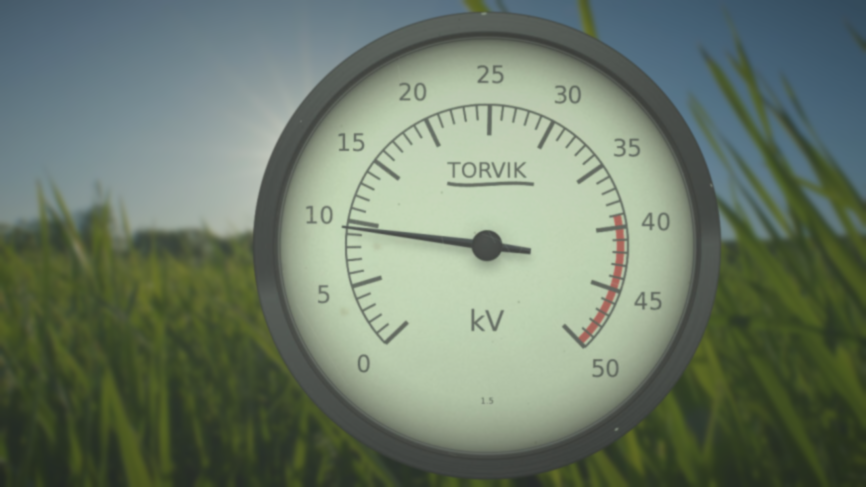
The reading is value=9.5 unit=kV
